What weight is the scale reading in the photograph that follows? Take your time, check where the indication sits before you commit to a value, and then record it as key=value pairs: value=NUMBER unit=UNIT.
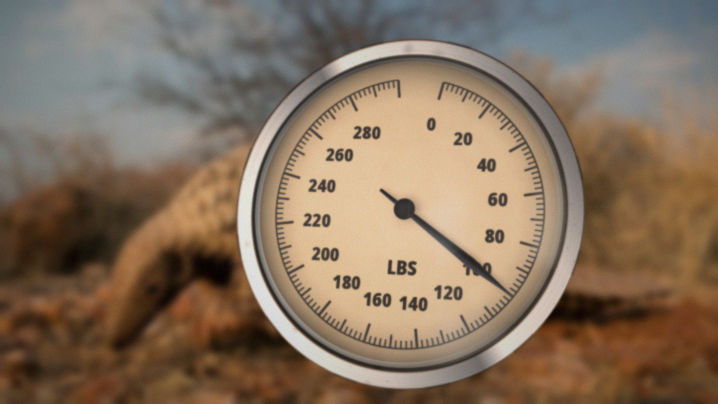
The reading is value=100 unit=lb
